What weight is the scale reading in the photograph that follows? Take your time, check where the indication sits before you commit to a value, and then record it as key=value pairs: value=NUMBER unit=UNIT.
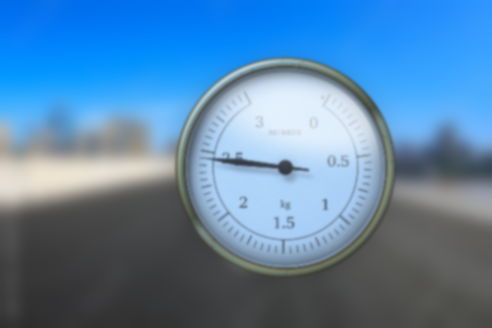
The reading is value=2.45 unit=kg
